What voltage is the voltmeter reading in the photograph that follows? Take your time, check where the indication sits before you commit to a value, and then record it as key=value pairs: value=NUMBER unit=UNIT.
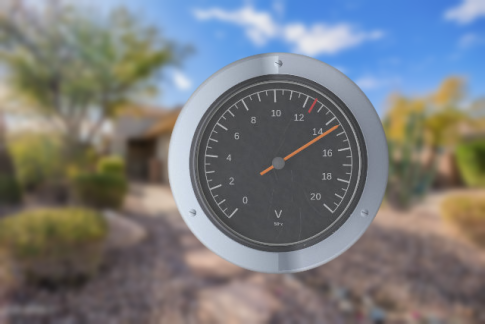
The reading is value=14.5 unit=V
